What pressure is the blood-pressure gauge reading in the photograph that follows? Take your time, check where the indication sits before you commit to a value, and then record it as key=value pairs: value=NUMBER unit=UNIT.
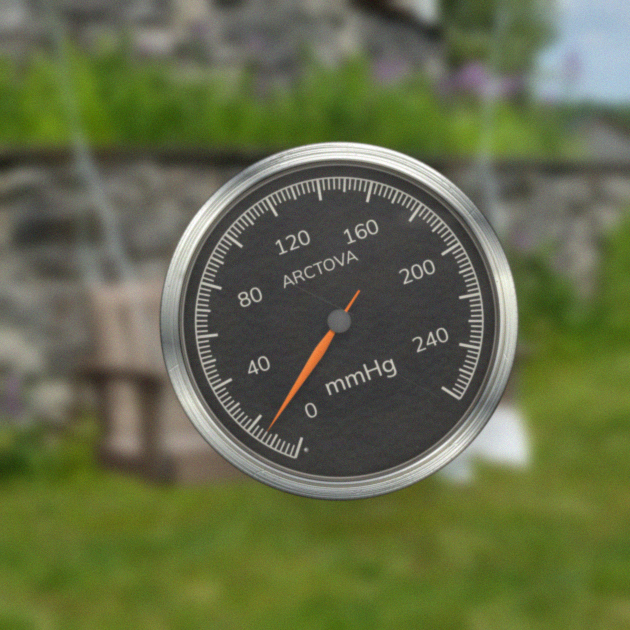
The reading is value=14 unit=mmHg
